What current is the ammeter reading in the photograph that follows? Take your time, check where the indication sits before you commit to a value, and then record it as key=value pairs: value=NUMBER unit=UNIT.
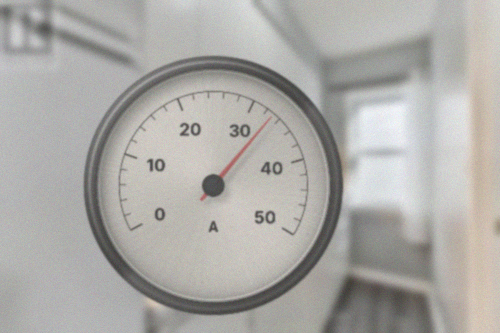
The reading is value=33 unit=A
